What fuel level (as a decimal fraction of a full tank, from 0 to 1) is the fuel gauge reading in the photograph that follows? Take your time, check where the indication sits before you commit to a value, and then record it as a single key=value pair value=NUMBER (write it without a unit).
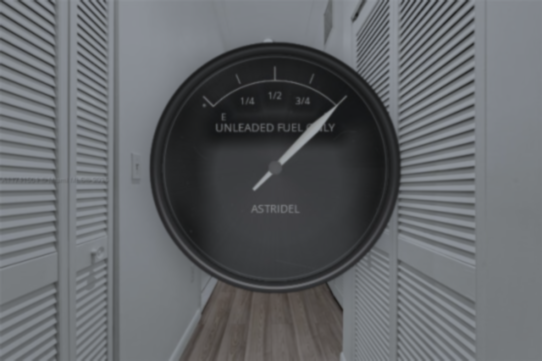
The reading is value=1
